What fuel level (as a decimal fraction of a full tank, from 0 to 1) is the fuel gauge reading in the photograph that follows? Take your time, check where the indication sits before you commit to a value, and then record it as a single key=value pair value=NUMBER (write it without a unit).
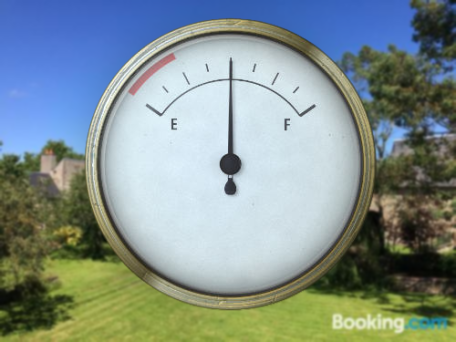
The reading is value=0.5
